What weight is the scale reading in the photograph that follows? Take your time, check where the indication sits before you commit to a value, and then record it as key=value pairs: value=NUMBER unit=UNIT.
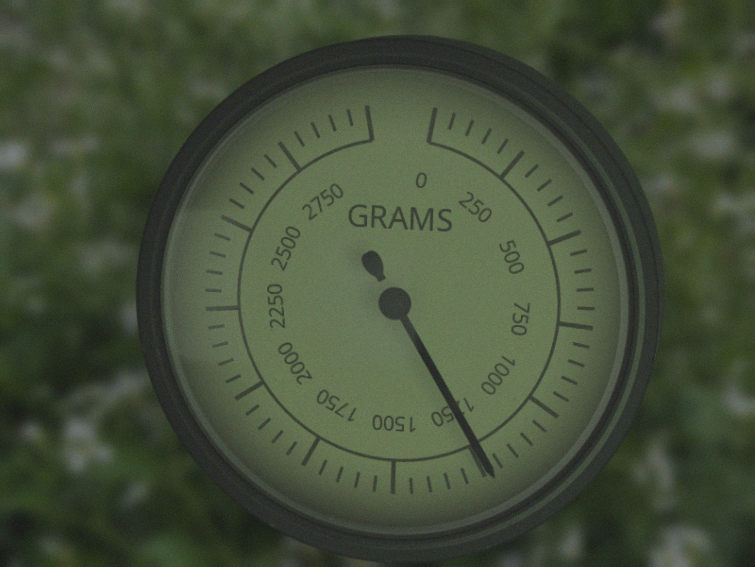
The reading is value=1225 unit=g
